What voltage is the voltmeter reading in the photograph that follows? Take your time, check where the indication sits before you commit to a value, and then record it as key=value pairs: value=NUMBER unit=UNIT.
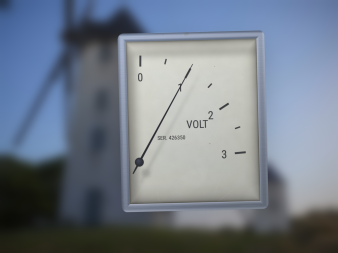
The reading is value=1 unit=V
